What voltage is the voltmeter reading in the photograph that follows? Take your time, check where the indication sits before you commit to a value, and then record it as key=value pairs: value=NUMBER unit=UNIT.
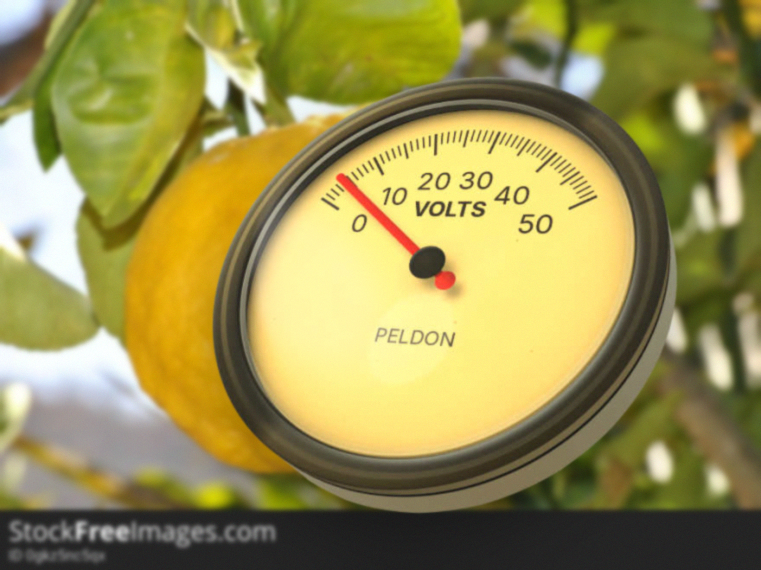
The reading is value=4 unit=V
